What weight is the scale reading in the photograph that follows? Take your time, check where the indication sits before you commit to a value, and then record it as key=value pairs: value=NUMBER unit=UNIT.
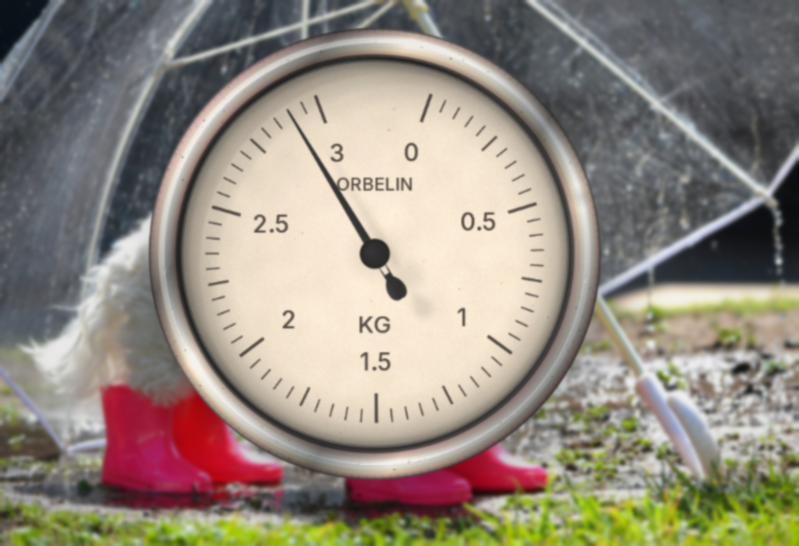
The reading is value=2.9 unit=kg
